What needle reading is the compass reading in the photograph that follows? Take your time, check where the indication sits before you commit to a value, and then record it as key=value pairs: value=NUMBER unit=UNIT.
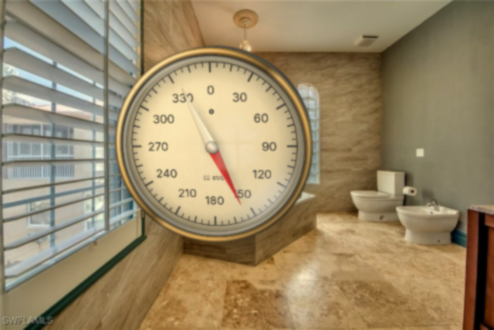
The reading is value=155 unit=°
